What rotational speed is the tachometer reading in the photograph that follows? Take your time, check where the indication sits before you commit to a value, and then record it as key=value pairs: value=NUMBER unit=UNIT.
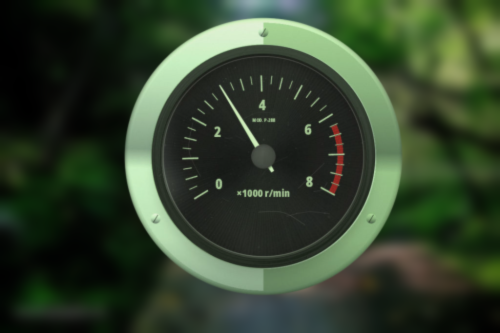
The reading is value=3000 unit=rpm
